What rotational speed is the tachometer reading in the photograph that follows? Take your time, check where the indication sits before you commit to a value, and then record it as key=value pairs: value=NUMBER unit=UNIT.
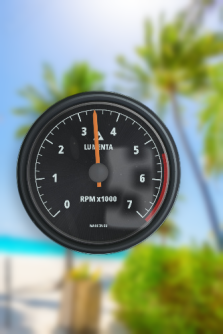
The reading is value=3400 unit=rpm
